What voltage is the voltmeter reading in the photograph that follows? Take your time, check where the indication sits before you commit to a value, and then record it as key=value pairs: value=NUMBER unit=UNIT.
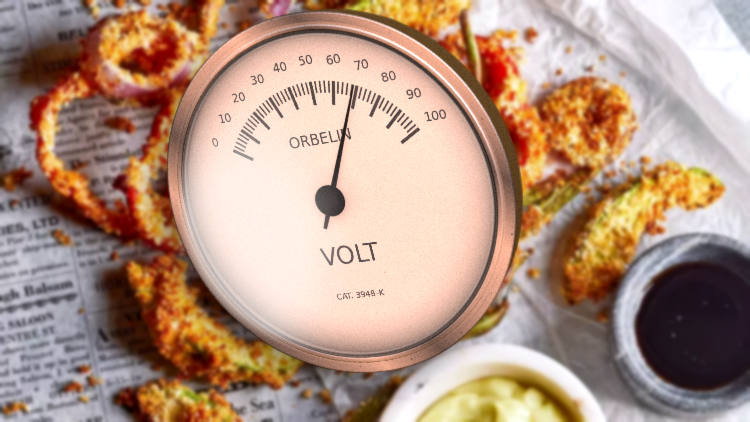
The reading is value=70 unit=V
